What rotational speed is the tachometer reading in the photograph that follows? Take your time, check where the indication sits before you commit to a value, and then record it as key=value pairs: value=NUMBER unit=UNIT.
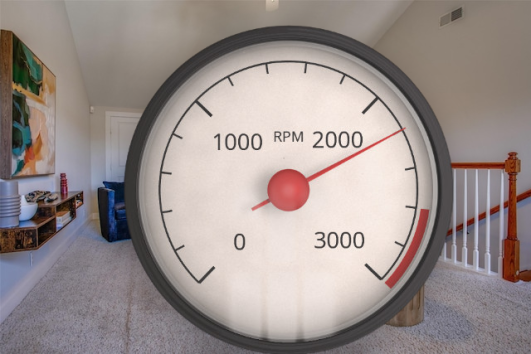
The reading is value=2200 unit=rpm
